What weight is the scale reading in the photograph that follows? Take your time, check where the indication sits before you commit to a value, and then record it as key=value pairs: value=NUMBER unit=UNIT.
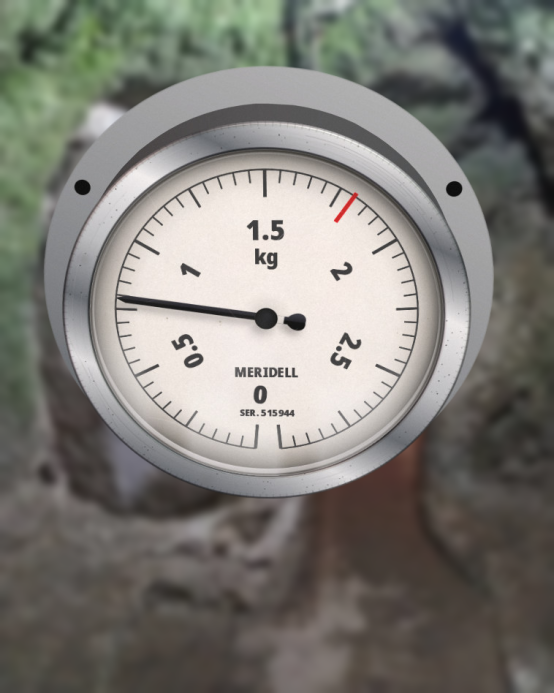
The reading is value=0.8 unit=kg
